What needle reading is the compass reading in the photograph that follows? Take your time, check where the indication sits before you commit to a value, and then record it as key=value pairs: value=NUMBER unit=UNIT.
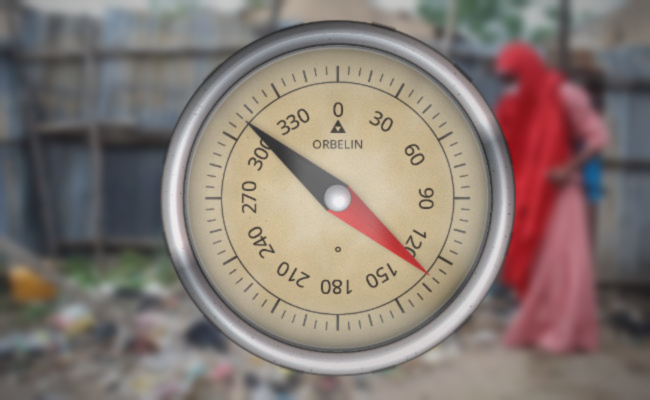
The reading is value=130 unit=°
